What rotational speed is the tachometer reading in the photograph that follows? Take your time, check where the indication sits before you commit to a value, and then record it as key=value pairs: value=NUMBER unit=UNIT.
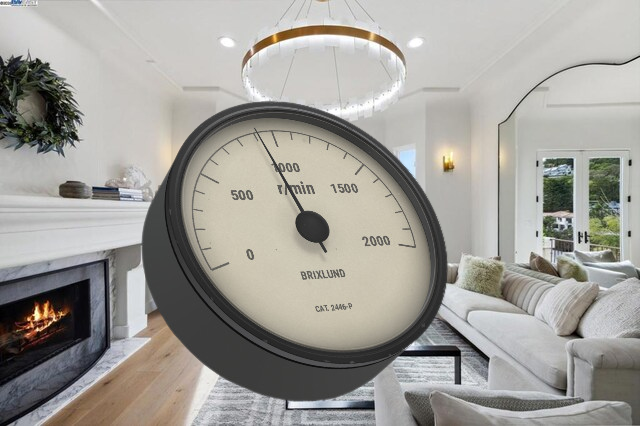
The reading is value=900 unit=rpm
